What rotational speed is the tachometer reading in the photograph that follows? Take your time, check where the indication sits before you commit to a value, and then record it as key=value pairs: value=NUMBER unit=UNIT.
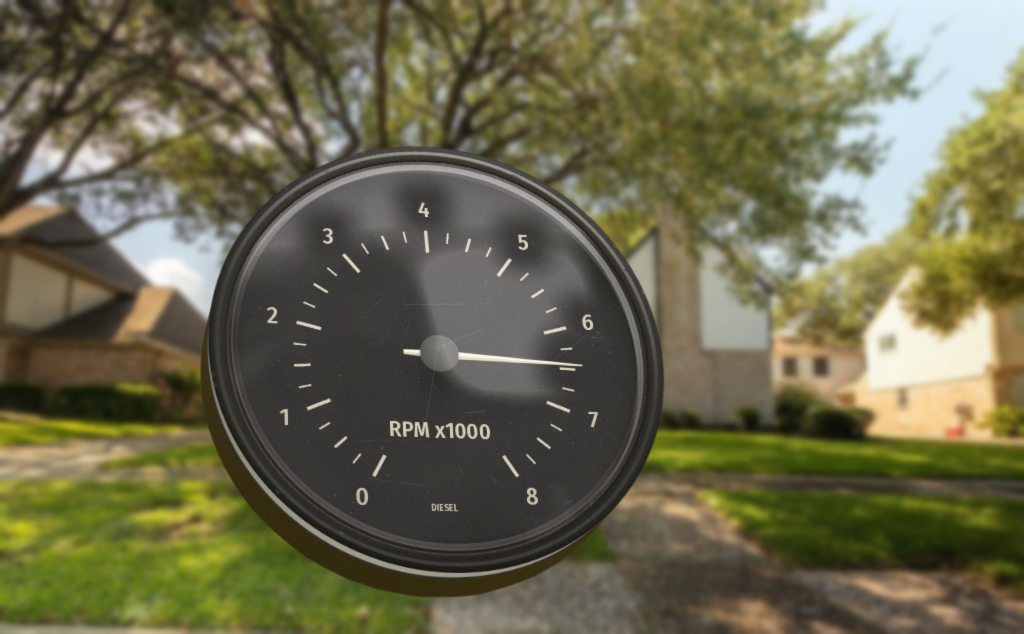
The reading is value=6500 unit=rpm
